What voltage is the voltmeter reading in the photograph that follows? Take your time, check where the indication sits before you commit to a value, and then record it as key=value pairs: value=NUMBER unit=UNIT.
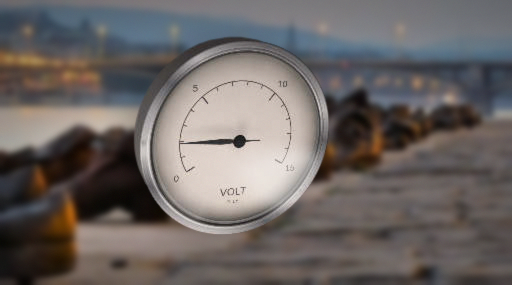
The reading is value=2 unit=V
